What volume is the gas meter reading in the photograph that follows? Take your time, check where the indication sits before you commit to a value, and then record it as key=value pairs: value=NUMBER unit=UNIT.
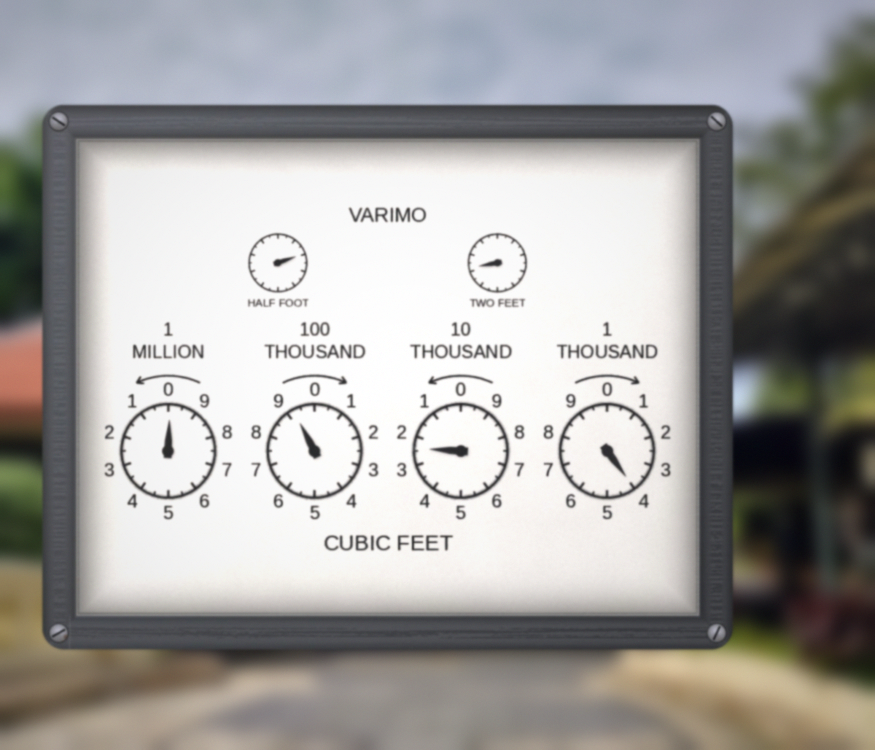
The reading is value=992400 unit=ft³
